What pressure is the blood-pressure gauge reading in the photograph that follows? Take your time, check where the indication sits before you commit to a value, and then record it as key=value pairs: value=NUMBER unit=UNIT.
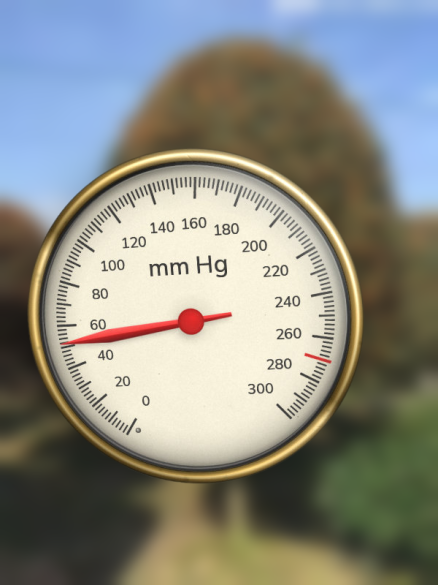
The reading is value=52 unit=mmHg
